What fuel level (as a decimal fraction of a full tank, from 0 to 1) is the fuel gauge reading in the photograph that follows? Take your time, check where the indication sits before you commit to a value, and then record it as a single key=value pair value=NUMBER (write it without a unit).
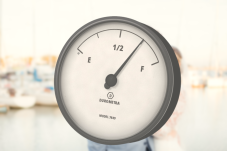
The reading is value=0.75
